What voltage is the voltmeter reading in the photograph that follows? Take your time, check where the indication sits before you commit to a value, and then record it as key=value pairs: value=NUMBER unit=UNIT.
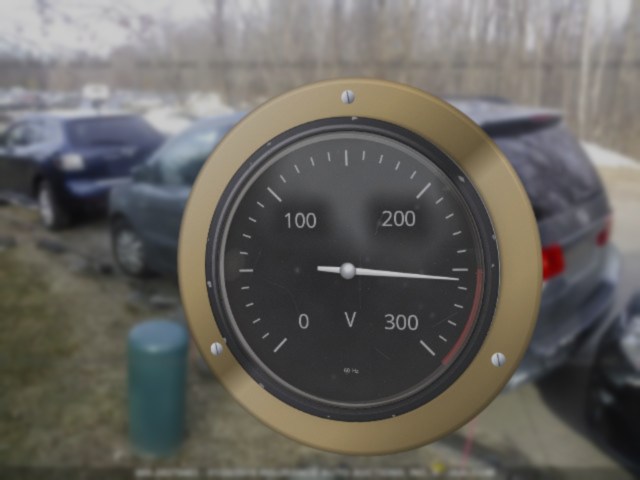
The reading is value=255 unit=V
